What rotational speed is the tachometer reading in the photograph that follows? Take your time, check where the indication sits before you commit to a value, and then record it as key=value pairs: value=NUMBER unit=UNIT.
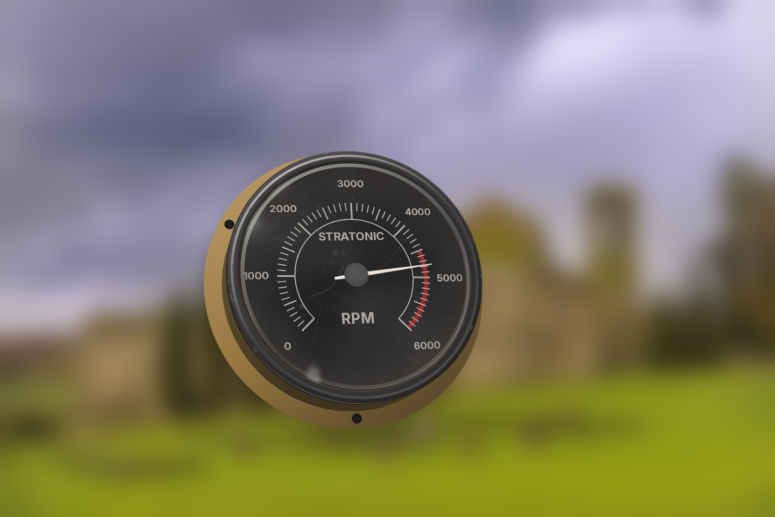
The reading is value=4800 unit=rpm
